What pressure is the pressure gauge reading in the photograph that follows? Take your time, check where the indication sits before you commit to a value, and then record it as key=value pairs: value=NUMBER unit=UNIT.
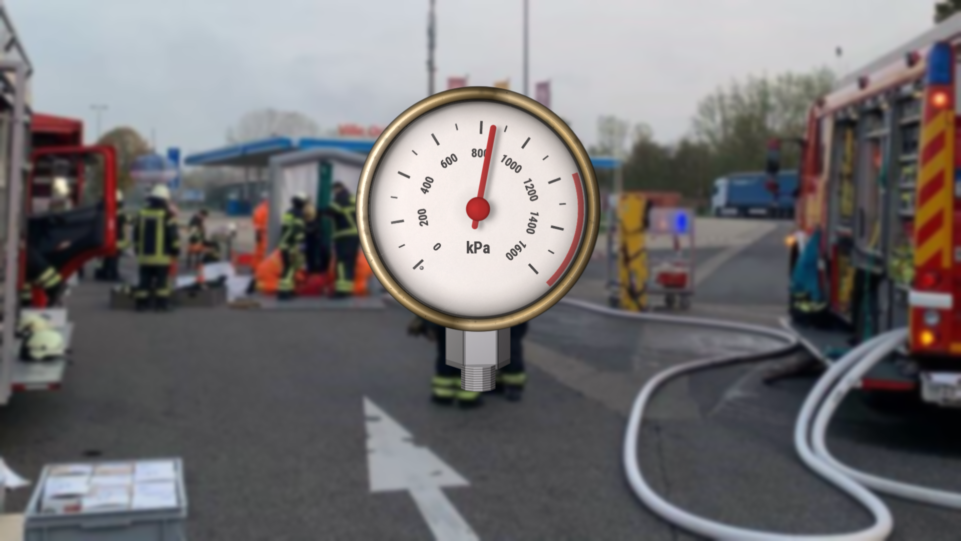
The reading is value=850 unit=kPa
